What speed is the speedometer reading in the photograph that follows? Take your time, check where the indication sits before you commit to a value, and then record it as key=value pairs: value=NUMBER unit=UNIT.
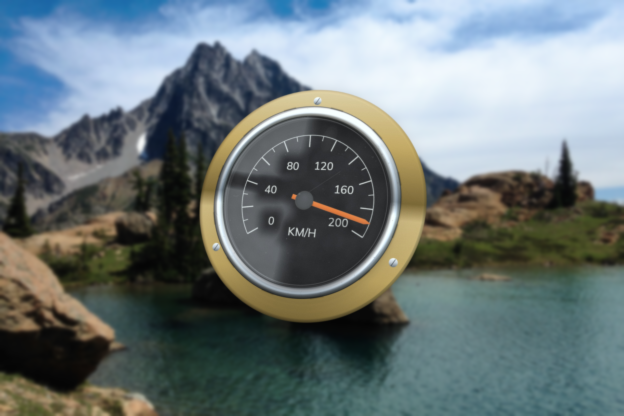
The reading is value=190 unit=km/h
